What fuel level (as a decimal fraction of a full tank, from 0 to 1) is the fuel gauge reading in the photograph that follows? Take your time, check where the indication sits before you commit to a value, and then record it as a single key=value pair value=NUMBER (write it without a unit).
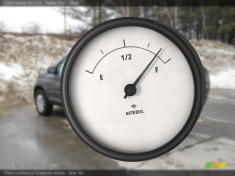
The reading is value=0.875
